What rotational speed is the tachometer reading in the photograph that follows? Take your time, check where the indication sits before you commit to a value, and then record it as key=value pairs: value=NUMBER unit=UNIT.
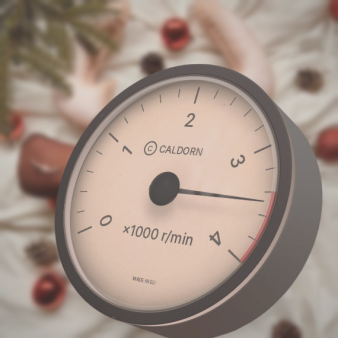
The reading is value=3500 unit=rpm
